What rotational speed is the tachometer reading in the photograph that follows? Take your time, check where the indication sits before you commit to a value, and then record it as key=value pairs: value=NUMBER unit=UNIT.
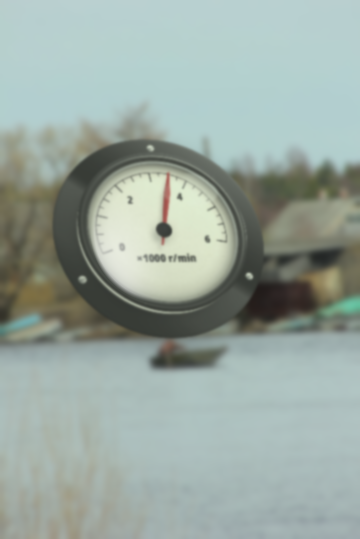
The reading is value=3500 unit=rpm
